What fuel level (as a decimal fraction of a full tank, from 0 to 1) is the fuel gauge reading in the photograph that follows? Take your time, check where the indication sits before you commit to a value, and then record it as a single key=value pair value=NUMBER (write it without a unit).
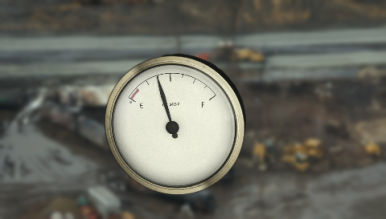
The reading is value=0.375
